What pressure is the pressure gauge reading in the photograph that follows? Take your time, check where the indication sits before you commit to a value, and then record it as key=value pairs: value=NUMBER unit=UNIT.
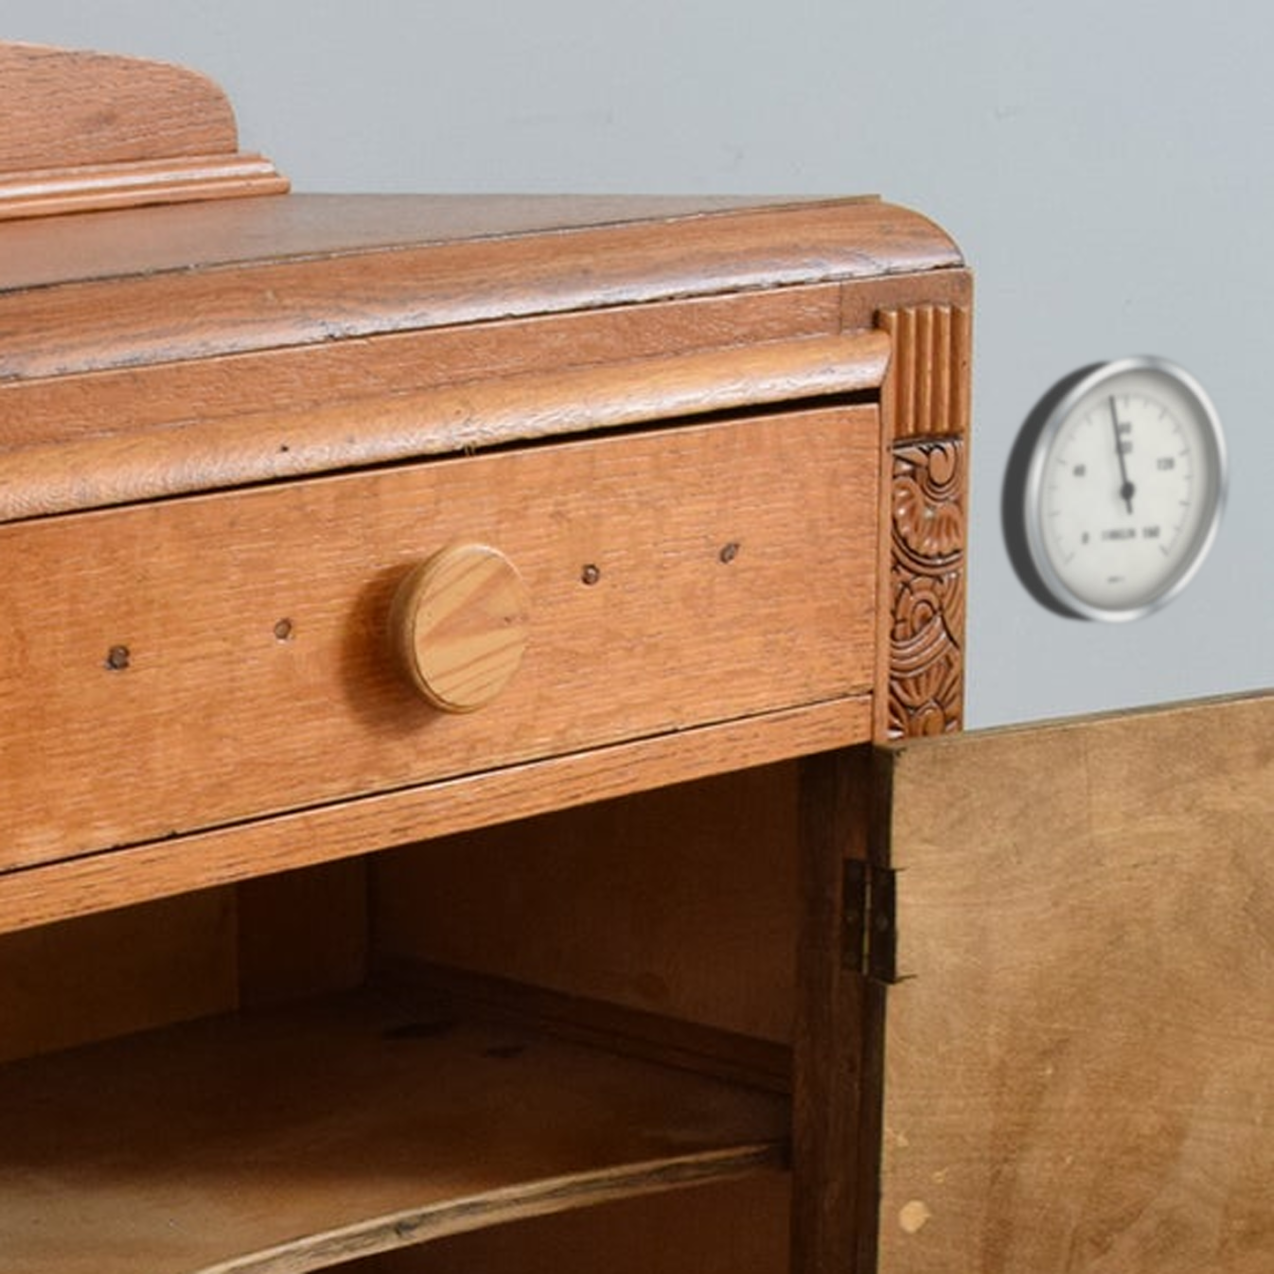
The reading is value=70 unit=psi
